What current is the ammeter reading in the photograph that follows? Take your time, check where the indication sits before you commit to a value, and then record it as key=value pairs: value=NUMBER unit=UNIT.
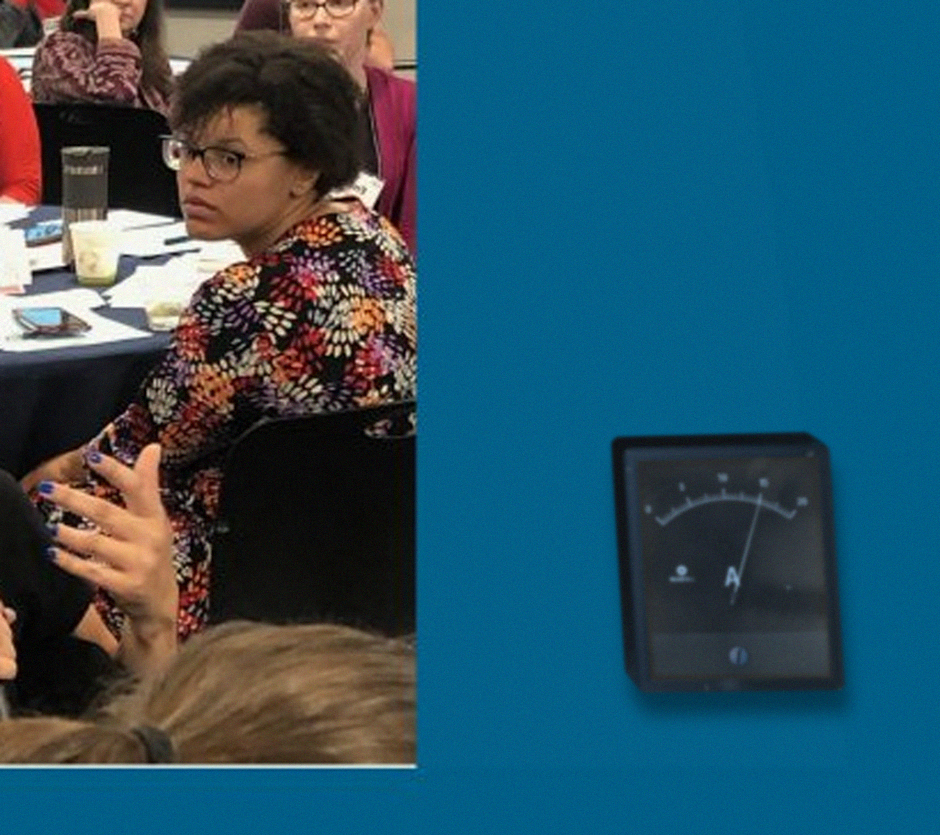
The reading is value=15 unit=A
